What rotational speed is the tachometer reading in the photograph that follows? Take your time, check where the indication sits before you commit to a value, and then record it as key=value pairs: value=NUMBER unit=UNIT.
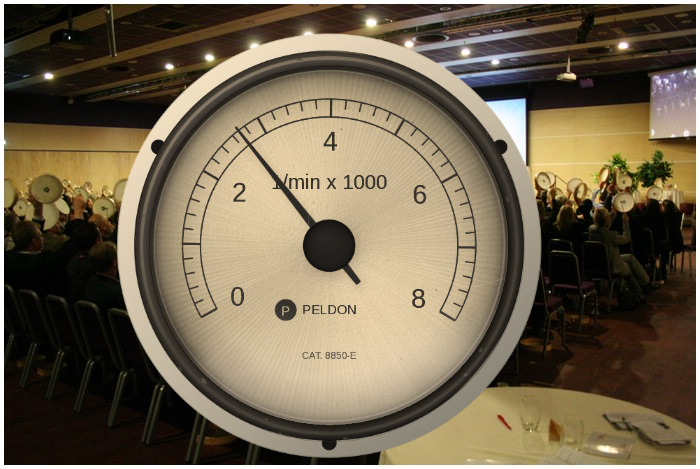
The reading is value=2700 unit=rpm
